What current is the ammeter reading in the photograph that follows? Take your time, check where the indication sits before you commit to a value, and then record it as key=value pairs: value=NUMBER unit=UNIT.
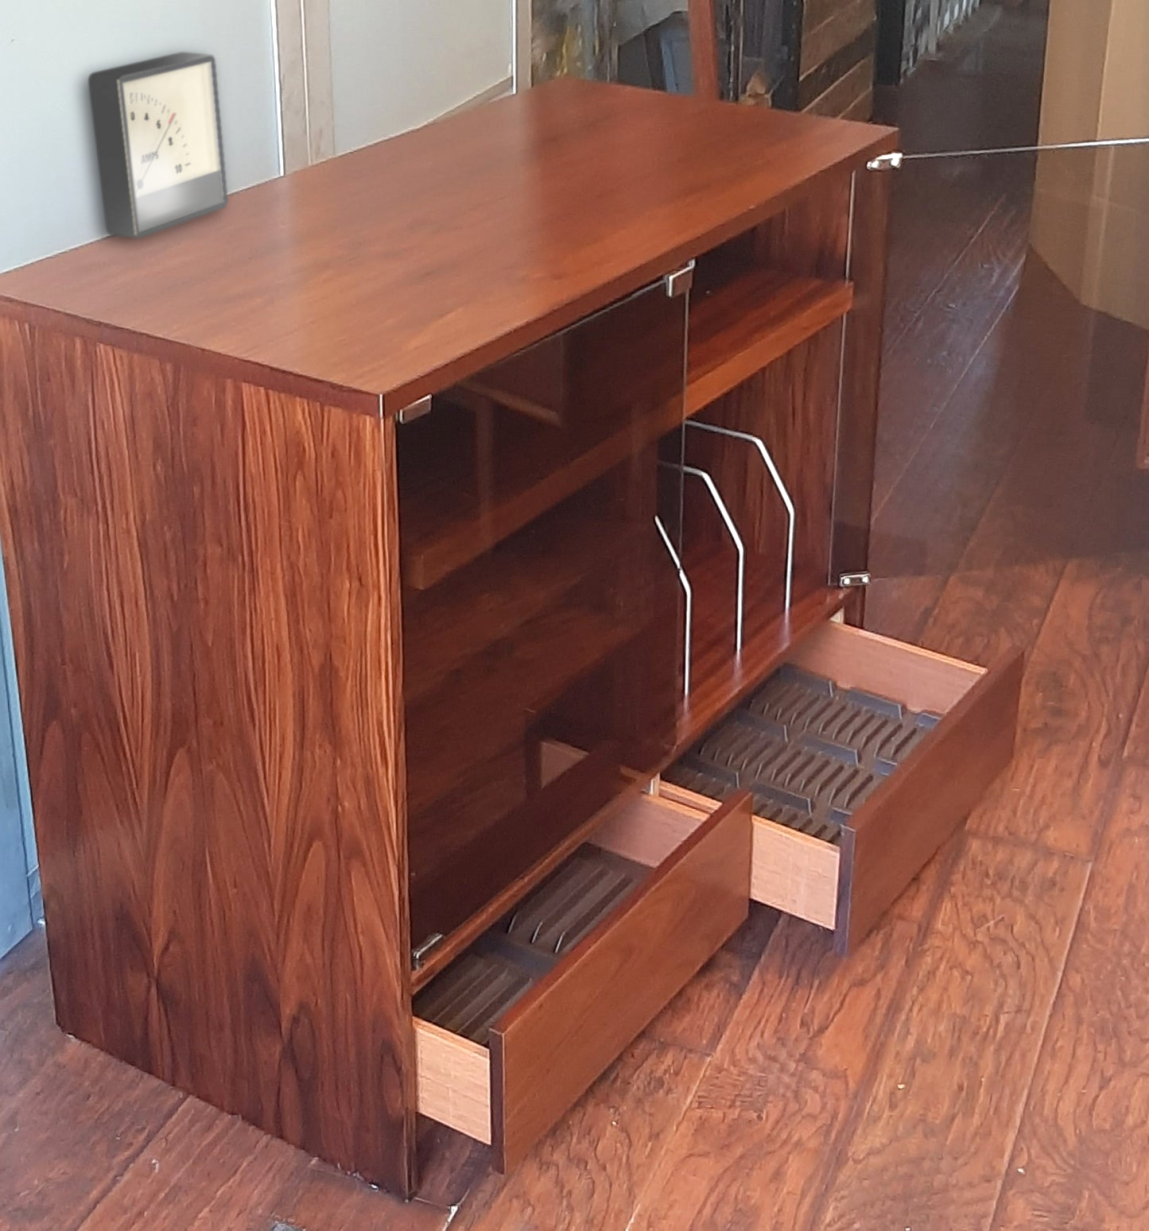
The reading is value=7 unit=A
